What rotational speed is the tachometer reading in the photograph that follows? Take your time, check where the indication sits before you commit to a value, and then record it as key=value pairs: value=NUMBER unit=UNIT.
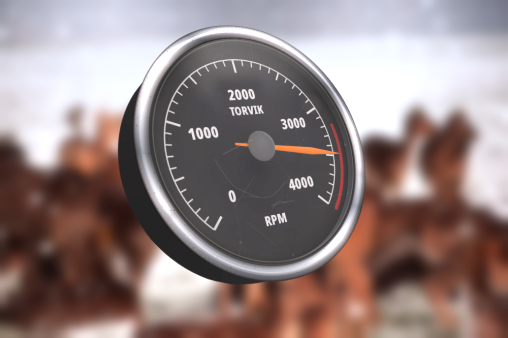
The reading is value=3500 unit=rpm
